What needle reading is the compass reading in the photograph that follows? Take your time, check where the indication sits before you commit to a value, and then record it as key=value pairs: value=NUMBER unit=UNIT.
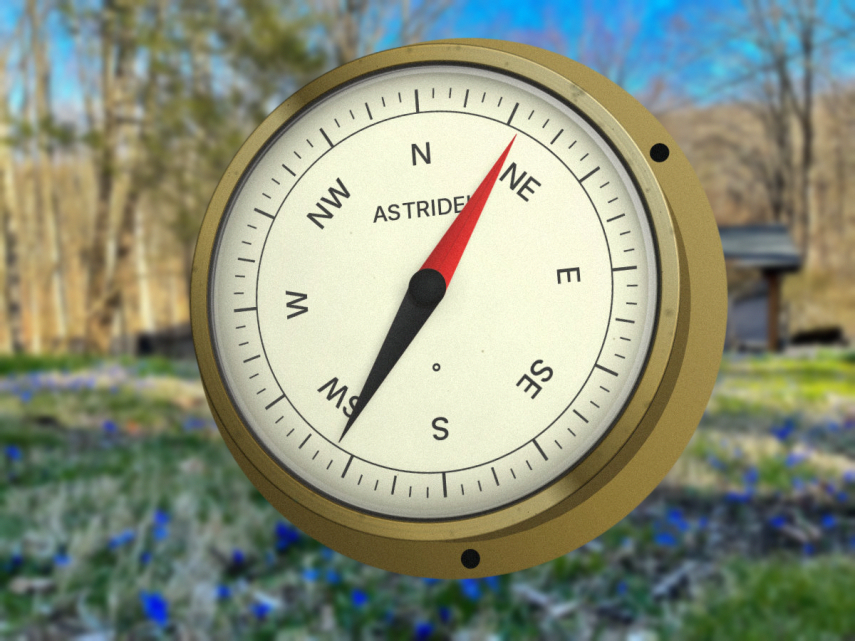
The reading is value=35 unit=°
